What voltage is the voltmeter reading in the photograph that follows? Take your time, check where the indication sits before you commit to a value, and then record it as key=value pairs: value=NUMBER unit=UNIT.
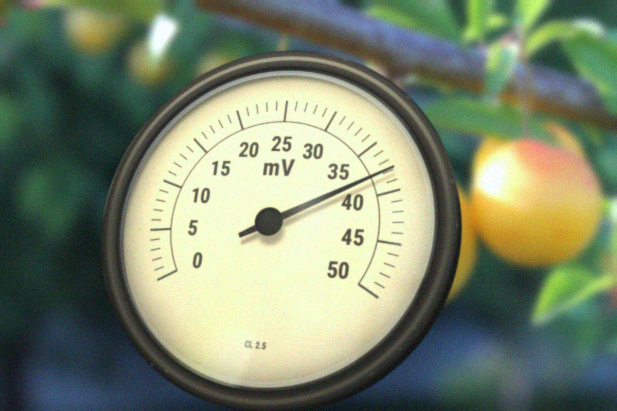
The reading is value=38 unit=mV
